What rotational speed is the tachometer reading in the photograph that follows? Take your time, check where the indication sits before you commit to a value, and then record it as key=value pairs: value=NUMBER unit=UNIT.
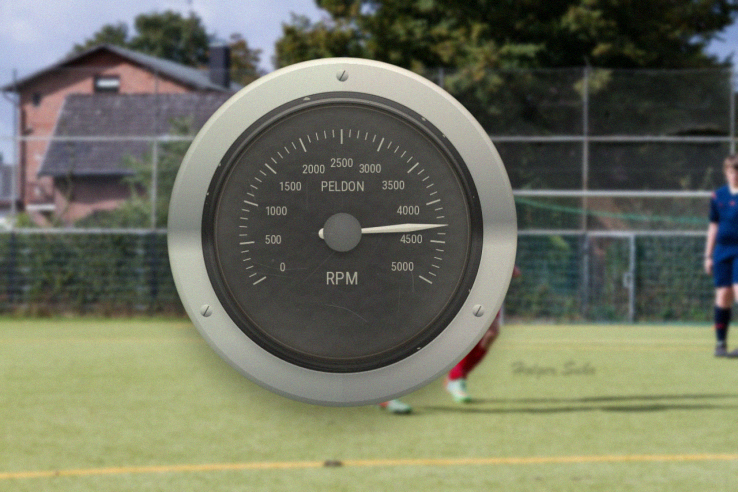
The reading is value=4300 unit=rpm
